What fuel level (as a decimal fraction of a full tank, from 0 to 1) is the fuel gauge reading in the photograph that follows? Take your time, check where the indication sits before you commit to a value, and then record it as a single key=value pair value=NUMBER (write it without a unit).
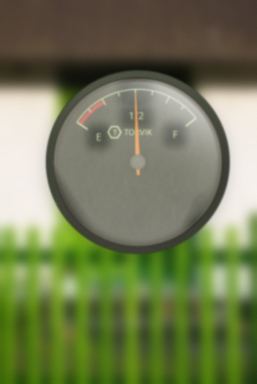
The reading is value=0.5
